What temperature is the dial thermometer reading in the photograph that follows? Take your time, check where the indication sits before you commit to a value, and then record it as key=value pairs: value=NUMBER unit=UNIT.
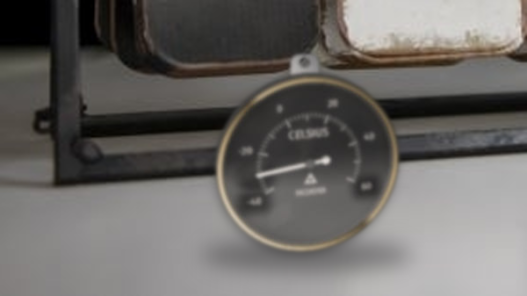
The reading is value=-30 unit=°C
